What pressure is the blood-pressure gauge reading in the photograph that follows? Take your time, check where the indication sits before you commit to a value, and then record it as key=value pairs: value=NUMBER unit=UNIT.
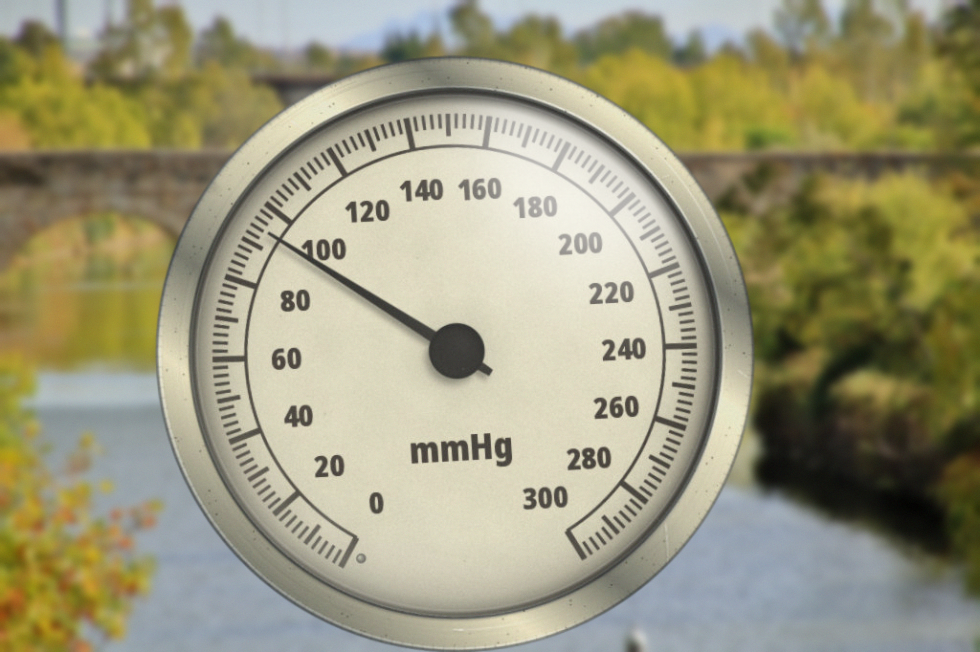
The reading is value=94 unit=mmHg
